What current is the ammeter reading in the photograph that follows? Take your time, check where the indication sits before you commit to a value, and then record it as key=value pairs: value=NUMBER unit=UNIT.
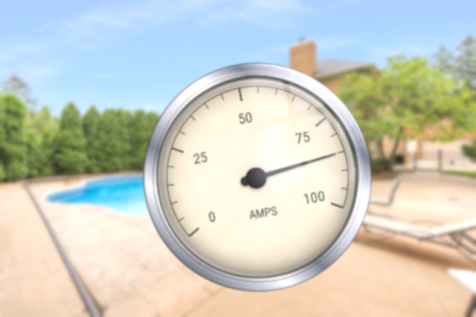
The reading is value=85 unit=A
